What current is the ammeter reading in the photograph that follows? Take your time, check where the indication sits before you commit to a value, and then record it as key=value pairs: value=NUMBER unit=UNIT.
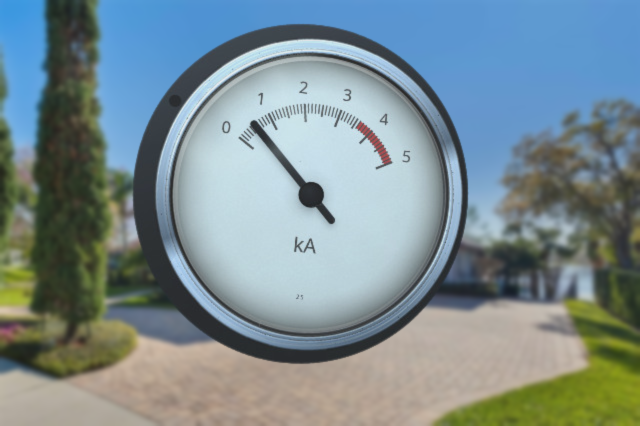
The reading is value=0.5 unit=kA
